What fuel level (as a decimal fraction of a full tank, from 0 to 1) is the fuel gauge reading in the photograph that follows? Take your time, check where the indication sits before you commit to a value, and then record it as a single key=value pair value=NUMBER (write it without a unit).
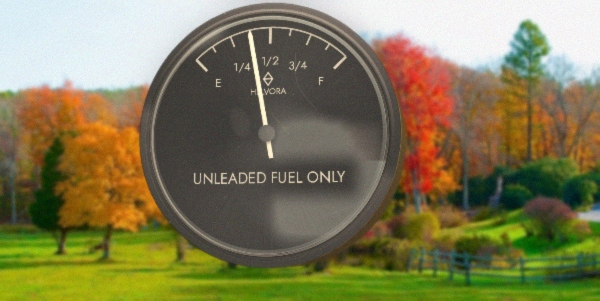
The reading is value=0.375
